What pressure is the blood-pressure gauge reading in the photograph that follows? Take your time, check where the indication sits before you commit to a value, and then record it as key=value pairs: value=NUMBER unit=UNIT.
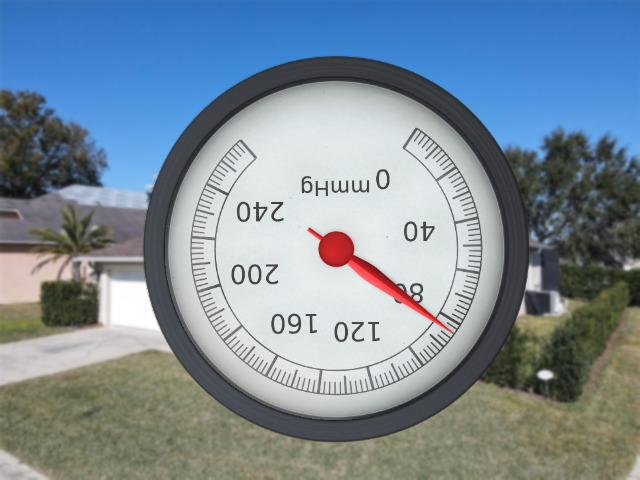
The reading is value=84 unit=mmHg
